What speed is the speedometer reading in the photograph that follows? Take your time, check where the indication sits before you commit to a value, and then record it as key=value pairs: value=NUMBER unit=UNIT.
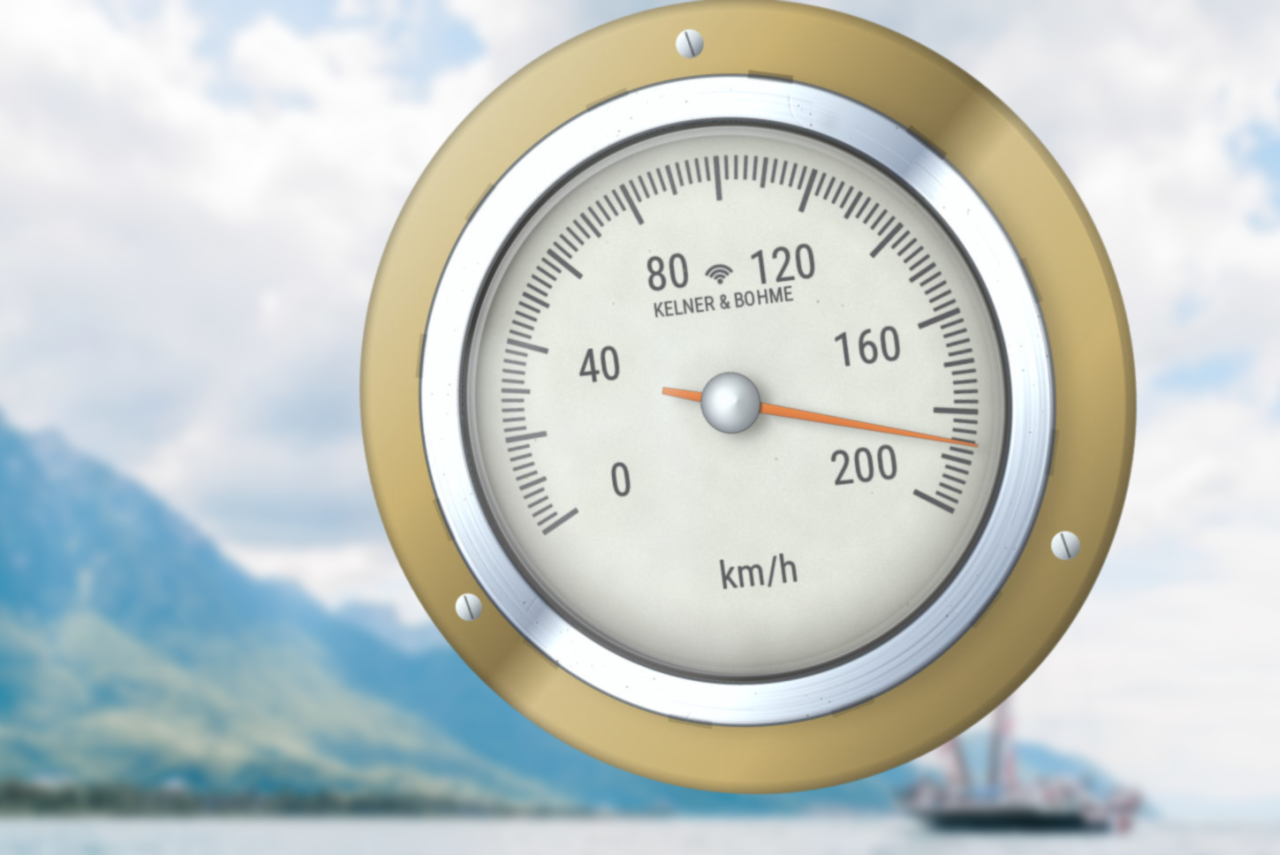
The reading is value=186 unit=km/h
